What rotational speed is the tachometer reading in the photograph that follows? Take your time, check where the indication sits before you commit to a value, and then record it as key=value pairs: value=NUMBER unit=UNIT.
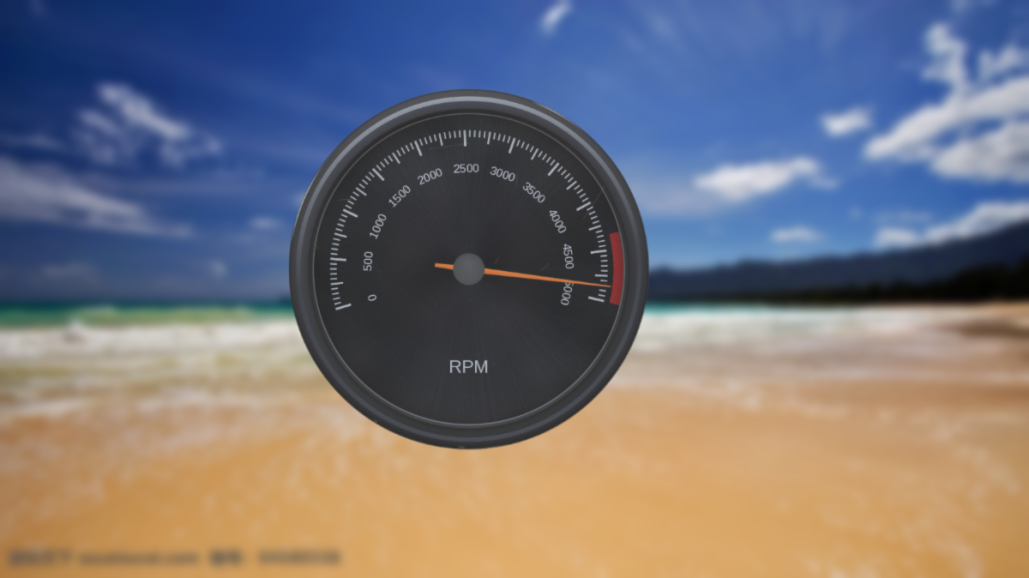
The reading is value=4850 unit=rpm
